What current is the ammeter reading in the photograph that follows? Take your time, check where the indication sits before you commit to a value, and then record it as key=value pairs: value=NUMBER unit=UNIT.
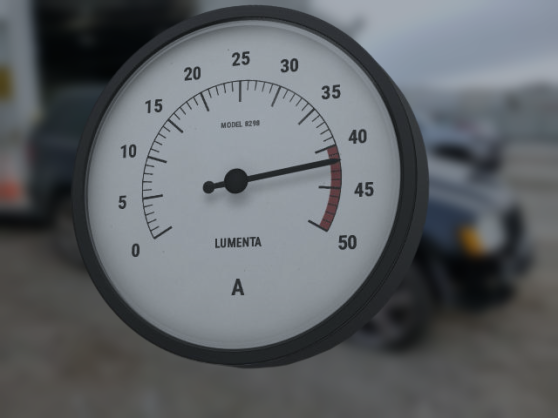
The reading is value=42 unit=A
